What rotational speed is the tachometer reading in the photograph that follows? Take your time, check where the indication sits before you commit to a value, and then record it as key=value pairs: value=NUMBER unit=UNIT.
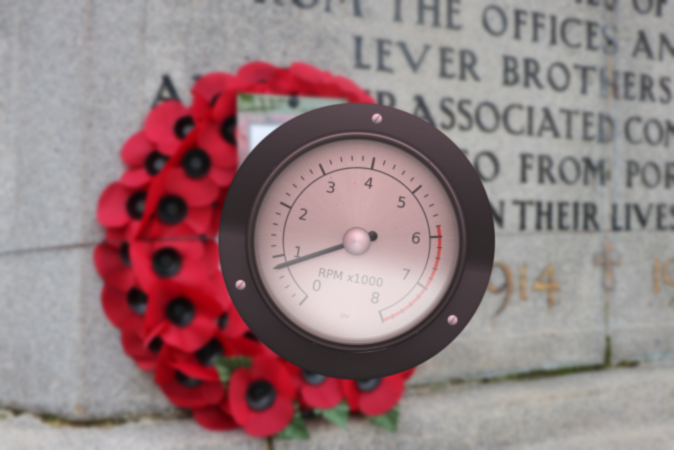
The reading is value=800 unit=rpm
